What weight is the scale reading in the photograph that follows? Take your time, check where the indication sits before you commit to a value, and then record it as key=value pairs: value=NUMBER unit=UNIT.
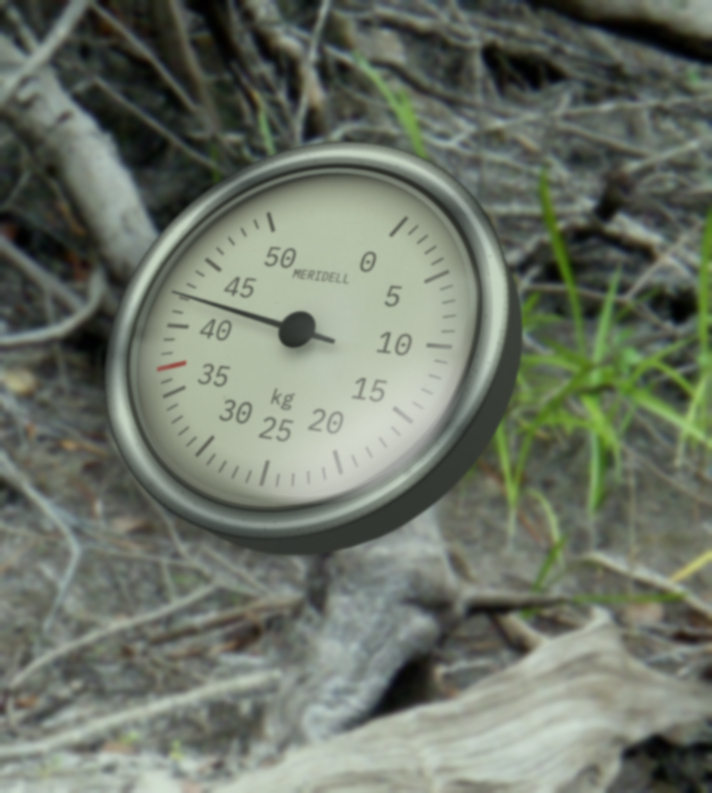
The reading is value=42 unit=kg
